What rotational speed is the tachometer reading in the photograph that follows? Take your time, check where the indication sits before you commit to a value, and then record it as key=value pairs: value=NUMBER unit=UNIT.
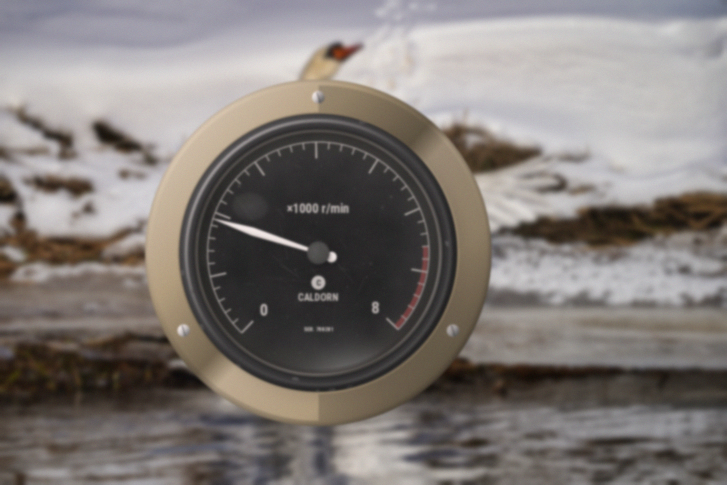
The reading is value=1900 unit=rpm
